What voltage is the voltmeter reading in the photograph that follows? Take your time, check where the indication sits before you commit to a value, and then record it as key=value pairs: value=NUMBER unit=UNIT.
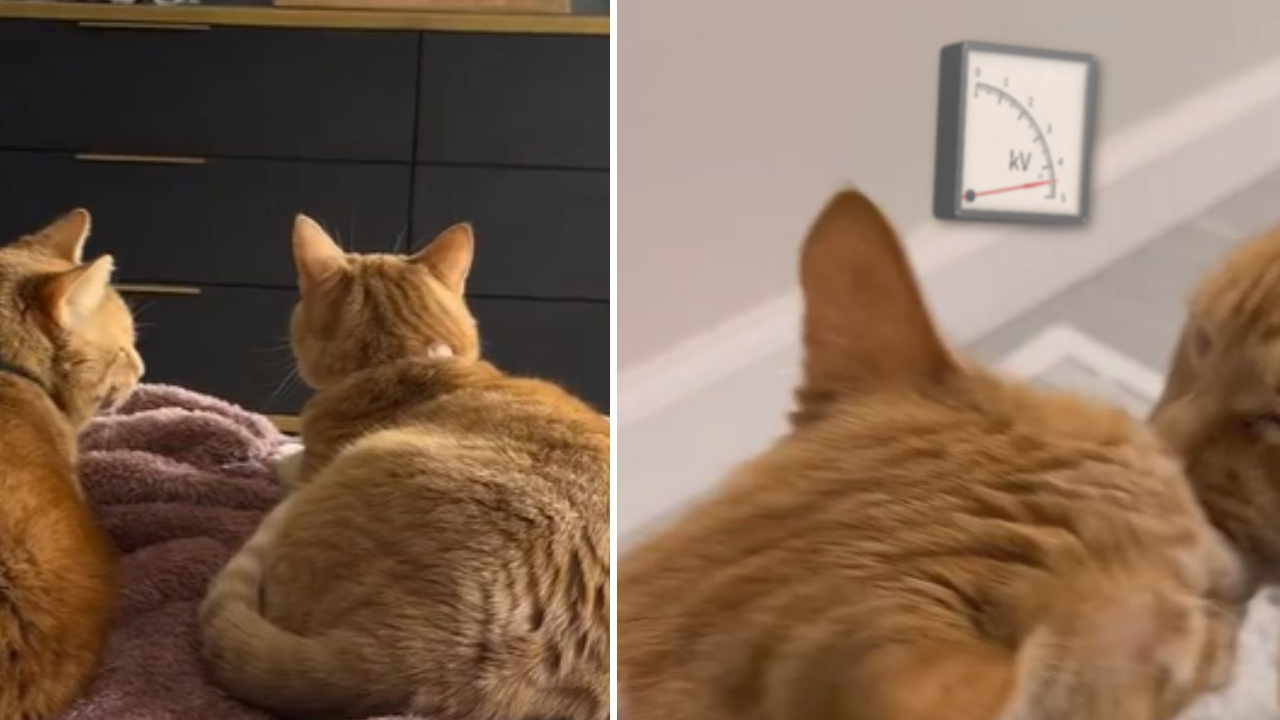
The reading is value=4.5 unit=kV
